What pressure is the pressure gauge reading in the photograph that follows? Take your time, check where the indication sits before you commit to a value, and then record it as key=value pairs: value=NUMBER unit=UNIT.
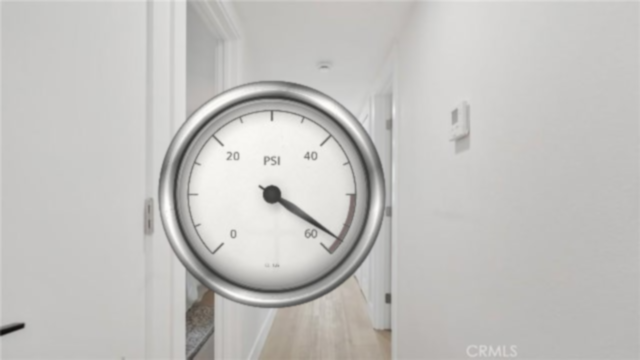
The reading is value=57.5 unit=psi
